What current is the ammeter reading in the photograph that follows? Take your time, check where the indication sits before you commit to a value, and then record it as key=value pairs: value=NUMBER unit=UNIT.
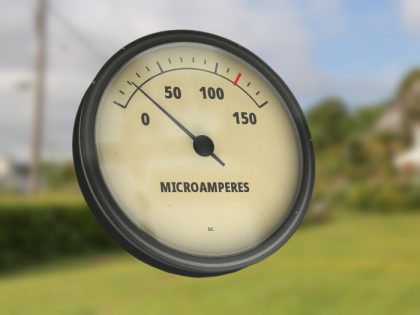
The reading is value=20 unit=µA
